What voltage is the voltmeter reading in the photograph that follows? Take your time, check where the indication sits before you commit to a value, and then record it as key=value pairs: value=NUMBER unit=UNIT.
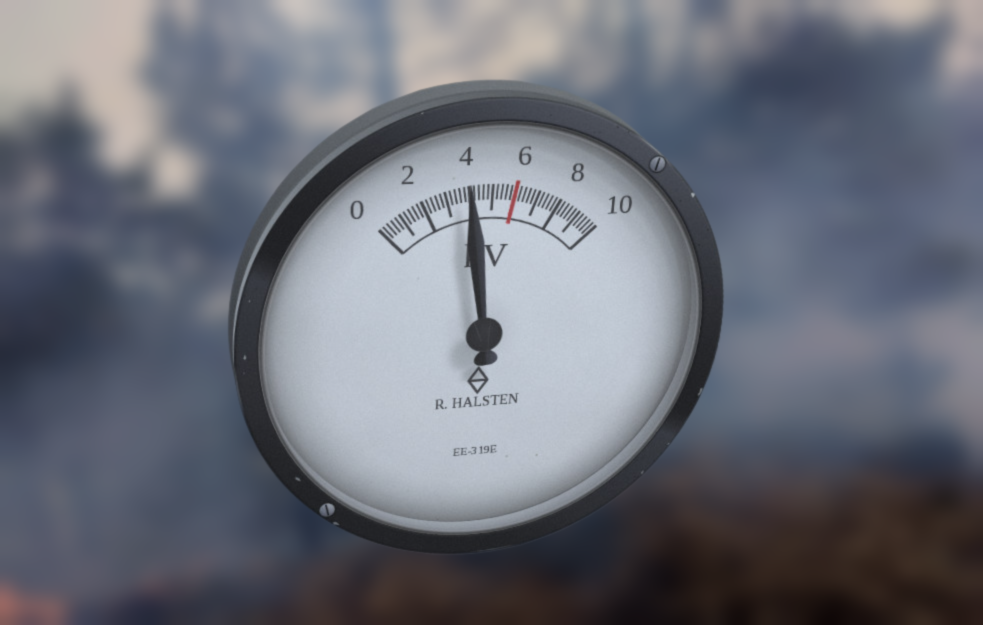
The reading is value=4 unit=kV
